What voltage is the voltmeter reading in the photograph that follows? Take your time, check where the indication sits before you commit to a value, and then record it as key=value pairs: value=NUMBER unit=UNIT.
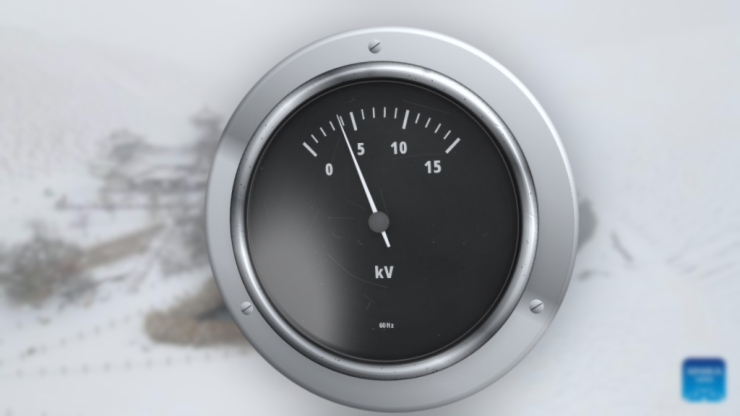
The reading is value=4 unit=kV
